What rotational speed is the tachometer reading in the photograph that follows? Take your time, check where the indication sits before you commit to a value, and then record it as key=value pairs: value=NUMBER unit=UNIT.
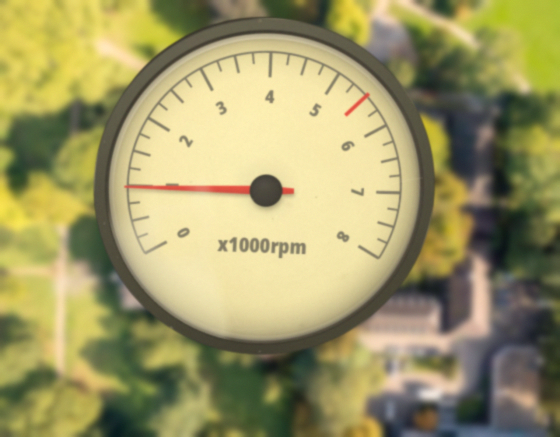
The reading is value=1000 unit=rpm
